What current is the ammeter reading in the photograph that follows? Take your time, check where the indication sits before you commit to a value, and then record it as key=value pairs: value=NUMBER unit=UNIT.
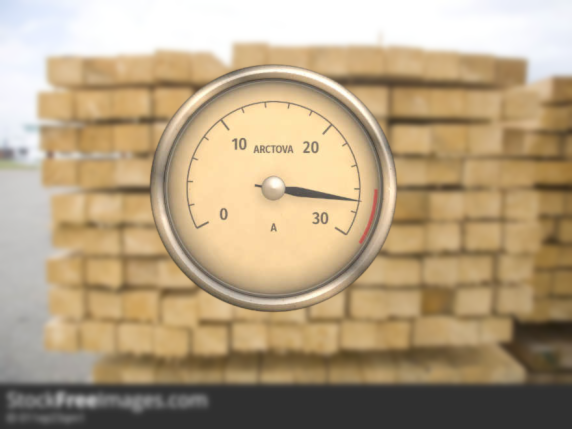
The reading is value=27 unit=A
